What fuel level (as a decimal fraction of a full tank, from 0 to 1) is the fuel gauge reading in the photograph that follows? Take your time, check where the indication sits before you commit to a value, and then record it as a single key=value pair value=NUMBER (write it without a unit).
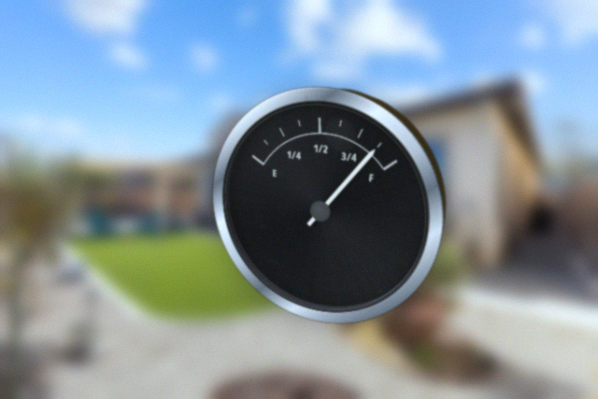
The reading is value=0.875
